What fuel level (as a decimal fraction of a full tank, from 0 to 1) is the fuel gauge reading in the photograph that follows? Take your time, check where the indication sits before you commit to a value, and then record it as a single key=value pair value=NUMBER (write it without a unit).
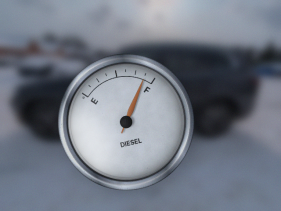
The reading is value=0.875
